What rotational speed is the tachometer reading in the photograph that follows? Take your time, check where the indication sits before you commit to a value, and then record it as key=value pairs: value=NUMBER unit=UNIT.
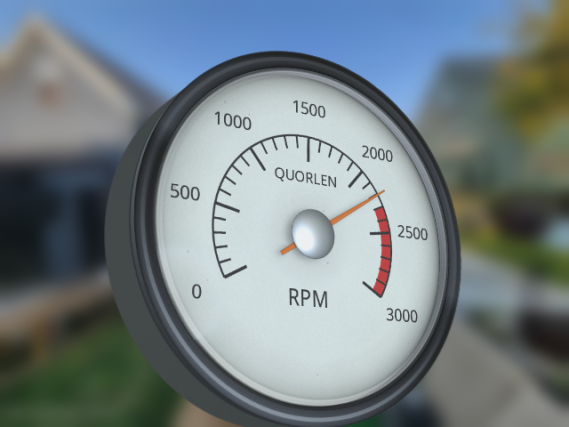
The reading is value=2200 unit=rpm
